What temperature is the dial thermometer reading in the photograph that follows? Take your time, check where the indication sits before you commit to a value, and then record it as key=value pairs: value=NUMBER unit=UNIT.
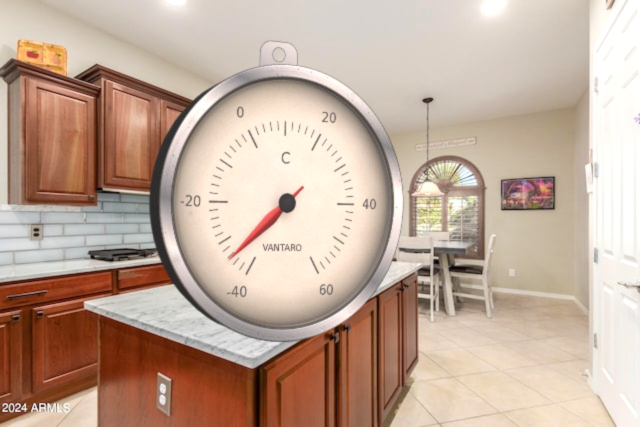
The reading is value=-34 unit=°C
